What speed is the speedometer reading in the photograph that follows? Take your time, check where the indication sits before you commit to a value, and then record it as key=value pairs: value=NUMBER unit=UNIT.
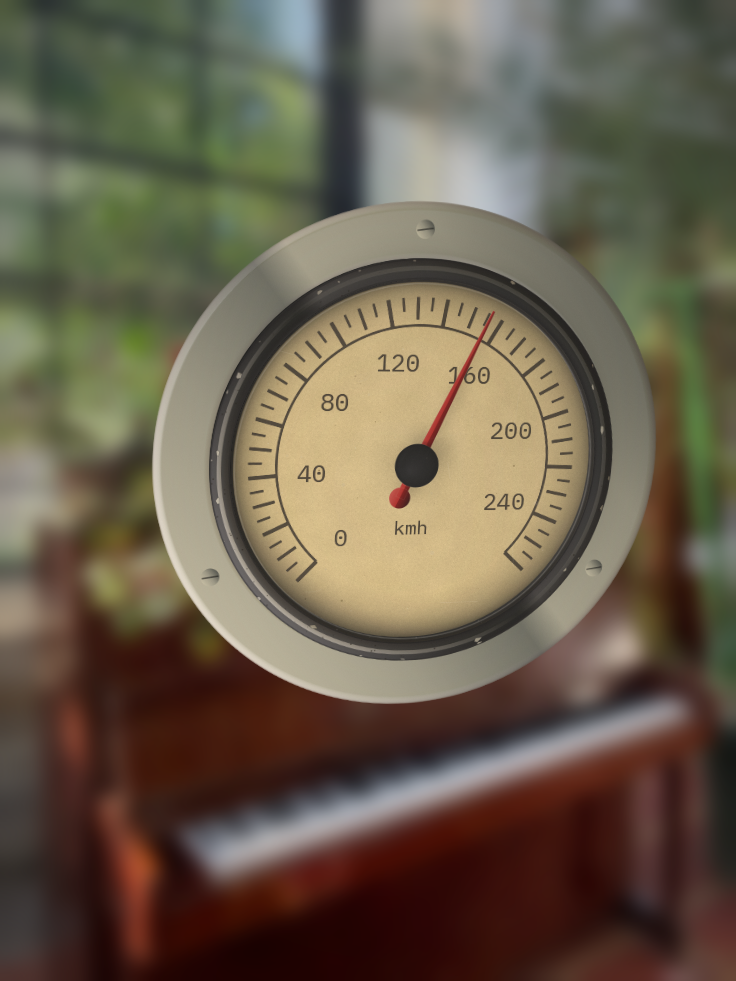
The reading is value=155 unit=km/h
